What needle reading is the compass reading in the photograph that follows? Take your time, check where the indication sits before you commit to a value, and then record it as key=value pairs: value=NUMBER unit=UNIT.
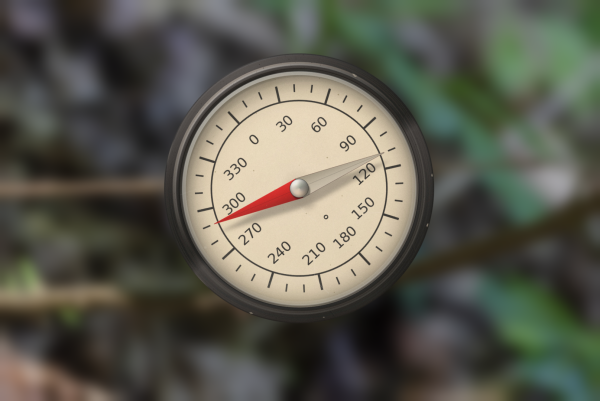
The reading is value=290 unit=°
